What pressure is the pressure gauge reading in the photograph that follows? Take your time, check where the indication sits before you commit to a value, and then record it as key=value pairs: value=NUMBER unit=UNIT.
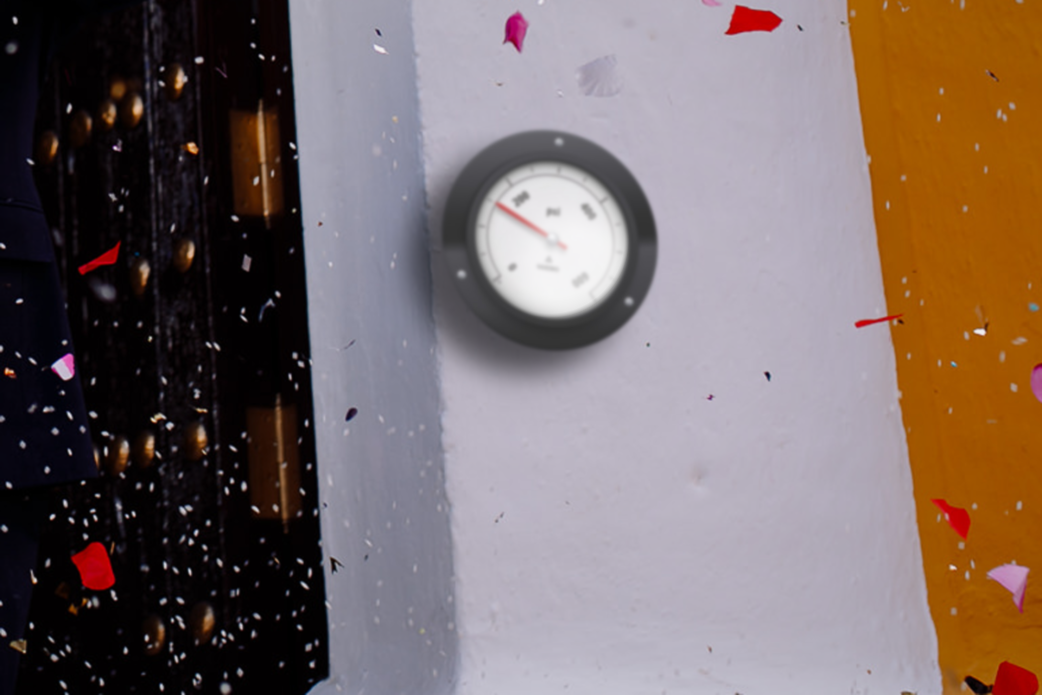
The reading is value=150 unit=psi
